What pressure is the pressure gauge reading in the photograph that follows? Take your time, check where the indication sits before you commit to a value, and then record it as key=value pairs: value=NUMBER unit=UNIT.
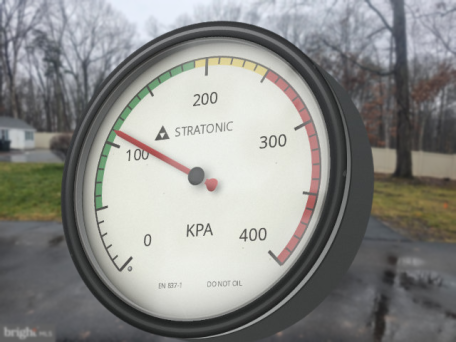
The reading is value=110 unit=kPa
